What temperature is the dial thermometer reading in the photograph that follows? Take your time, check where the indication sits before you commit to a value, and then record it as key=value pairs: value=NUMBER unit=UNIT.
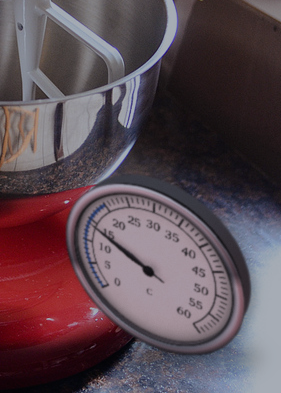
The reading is value=15 unit=°C
